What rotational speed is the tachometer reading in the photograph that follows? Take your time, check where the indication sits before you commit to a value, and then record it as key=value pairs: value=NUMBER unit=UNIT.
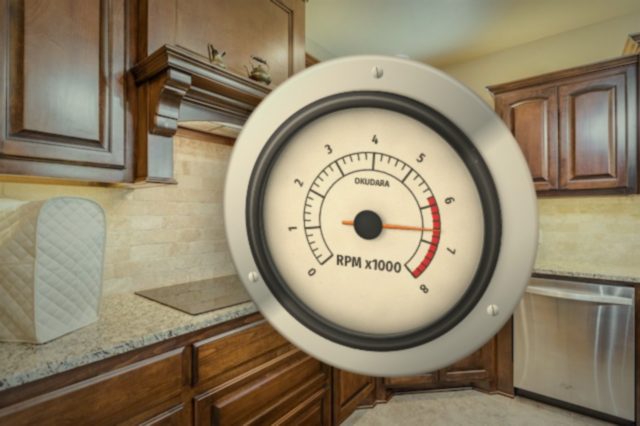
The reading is value=6600 unit=rpm
